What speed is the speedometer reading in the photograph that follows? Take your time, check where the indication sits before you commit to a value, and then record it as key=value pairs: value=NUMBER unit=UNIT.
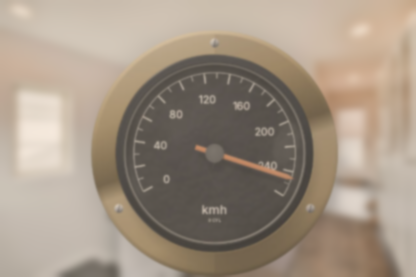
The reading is value=245 unit=km/h
